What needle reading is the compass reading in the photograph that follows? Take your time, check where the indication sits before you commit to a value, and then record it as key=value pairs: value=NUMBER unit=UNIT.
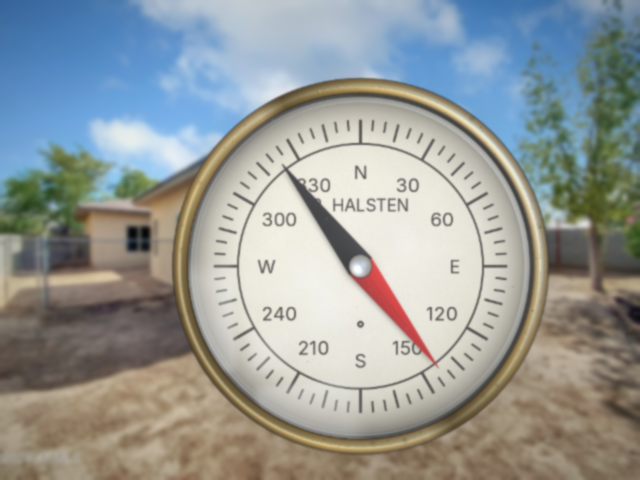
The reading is value=142.5 unit=°
